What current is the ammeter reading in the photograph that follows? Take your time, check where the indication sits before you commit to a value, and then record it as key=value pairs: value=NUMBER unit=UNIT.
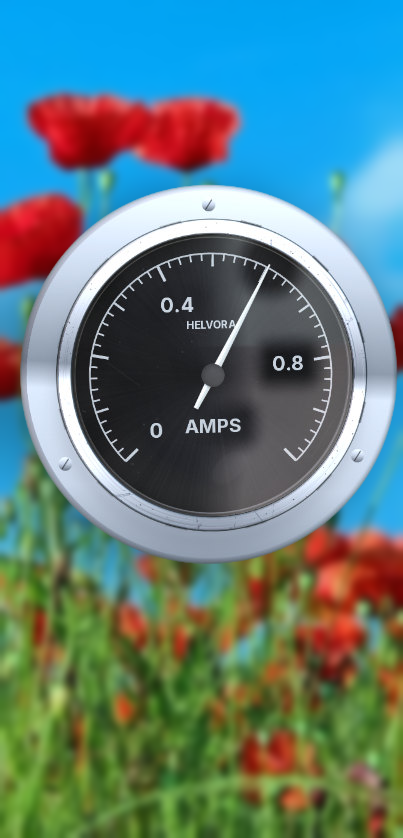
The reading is value=0.6 unit=A
